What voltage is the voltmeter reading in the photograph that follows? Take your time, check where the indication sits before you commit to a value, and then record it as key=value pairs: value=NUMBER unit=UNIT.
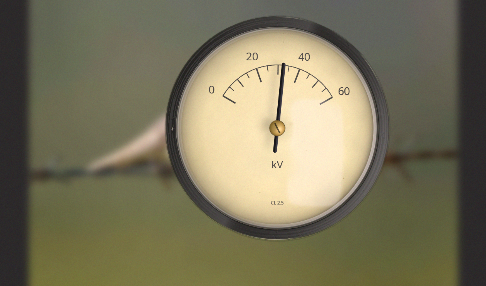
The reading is value=32.5 unit=kV
